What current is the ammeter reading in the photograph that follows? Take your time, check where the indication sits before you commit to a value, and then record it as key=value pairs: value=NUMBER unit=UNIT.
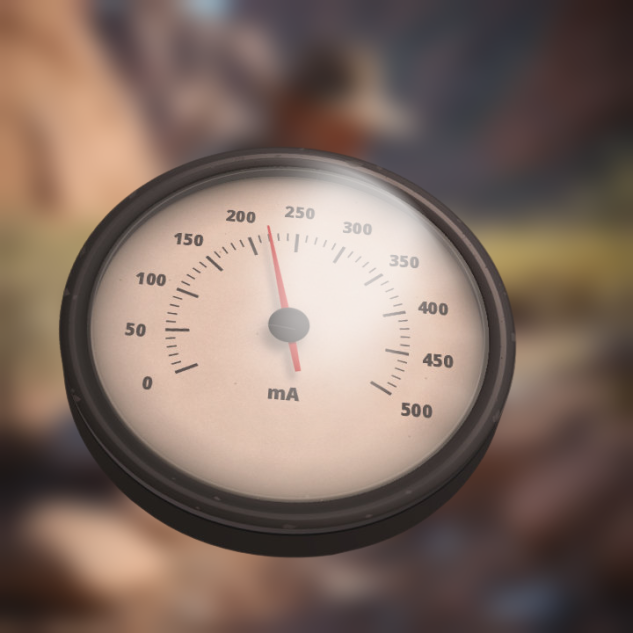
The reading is value=220 unit=mA
